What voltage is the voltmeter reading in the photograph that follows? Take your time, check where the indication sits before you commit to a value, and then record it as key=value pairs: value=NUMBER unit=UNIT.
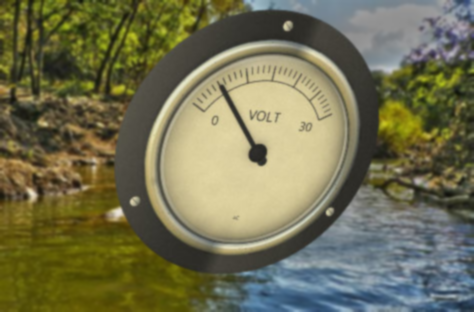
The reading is value=5 unit=V
